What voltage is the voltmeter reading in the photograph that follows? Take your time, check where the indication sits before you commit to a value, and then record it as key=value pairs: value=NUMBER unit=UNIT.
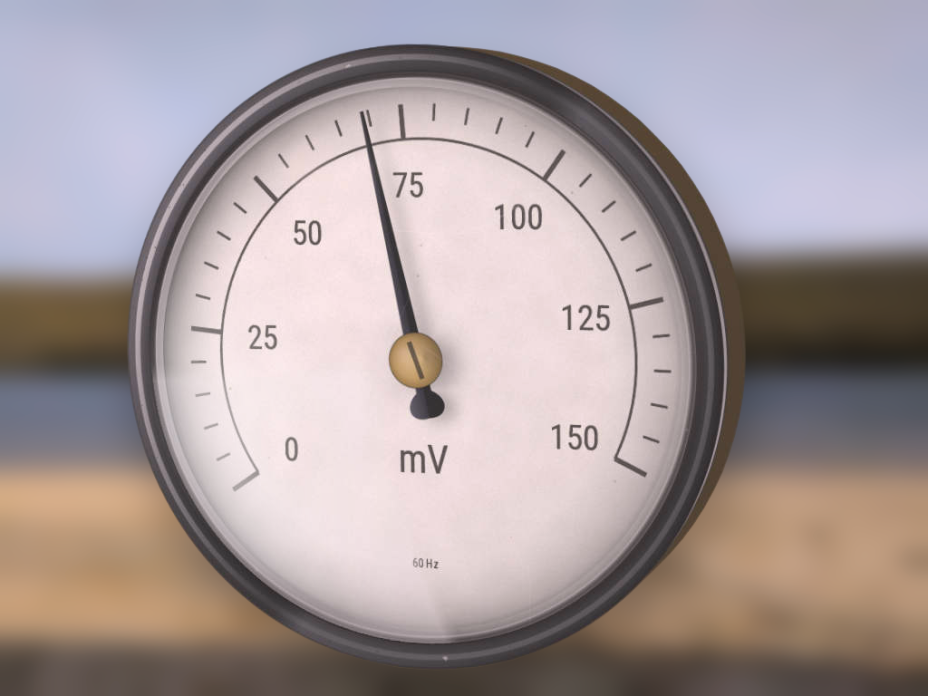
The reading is value=70 unit=mV
